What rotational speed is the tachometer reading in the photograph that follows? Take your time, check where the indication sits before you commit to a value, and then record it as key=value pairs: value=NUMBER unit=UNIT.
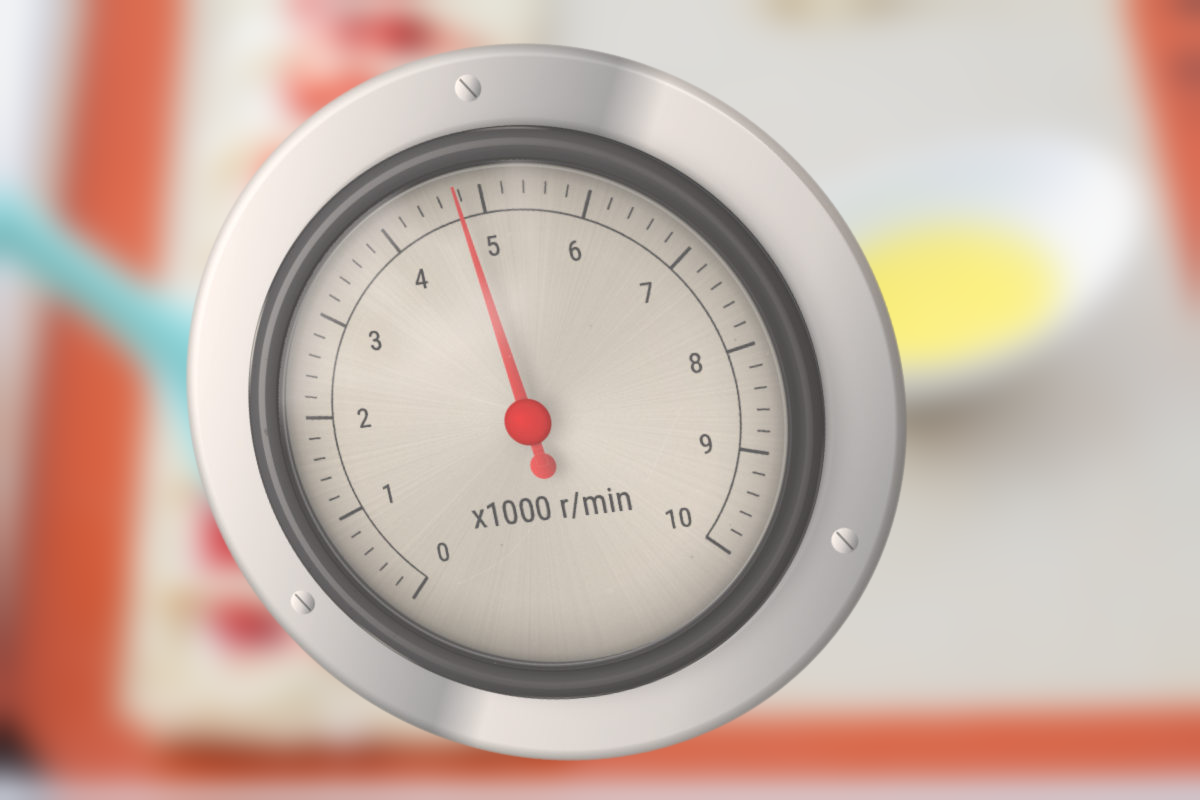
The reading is value=4800 unit=rpm
